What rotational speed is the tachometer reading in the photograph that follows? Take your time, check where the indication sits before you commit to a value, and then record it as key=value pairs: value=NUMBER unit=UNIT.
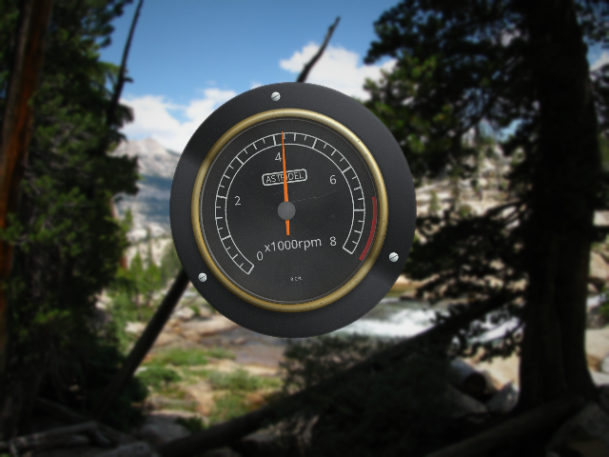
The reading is value=4250 unit=rpm
